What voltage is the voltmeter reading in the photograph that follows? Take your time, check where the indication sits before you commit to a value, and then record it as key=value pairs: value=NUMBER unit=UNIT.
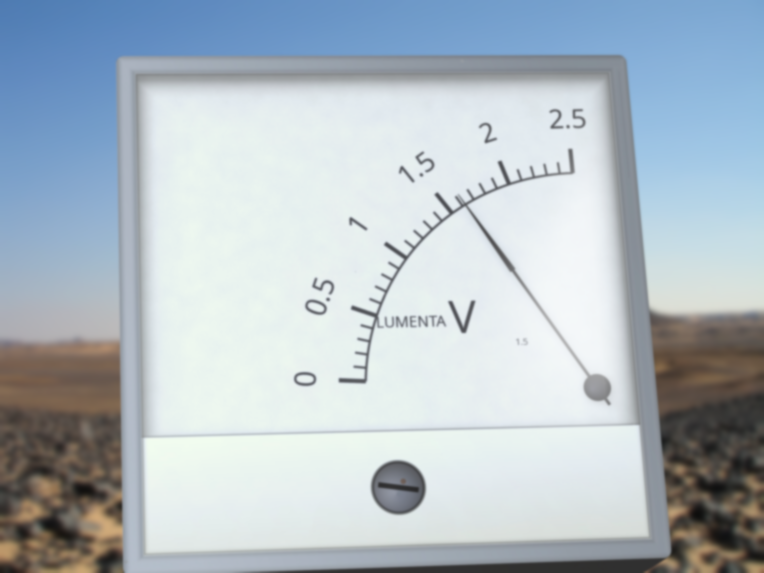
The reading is value=1.6 unit=V
